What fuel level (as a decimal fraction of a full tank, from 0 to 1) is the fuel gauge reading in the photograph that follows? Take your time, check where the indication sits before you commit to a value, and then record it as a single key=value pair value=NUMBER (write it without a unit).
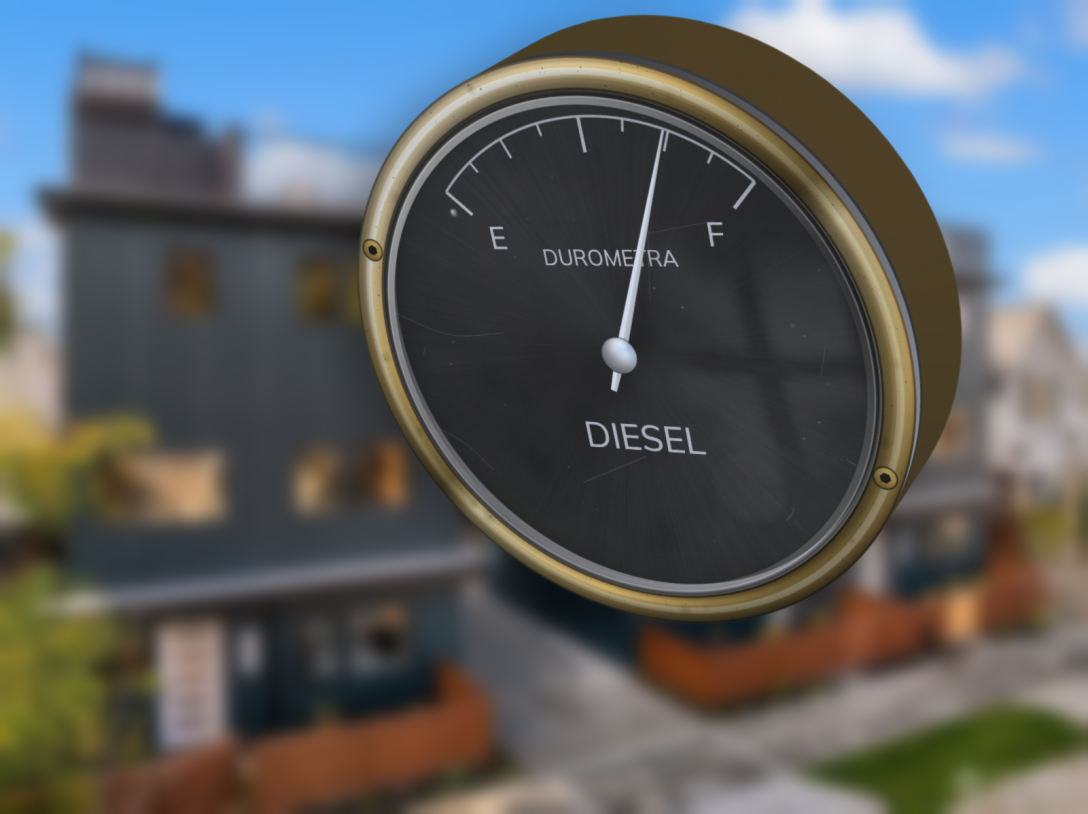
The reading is value=0.75
